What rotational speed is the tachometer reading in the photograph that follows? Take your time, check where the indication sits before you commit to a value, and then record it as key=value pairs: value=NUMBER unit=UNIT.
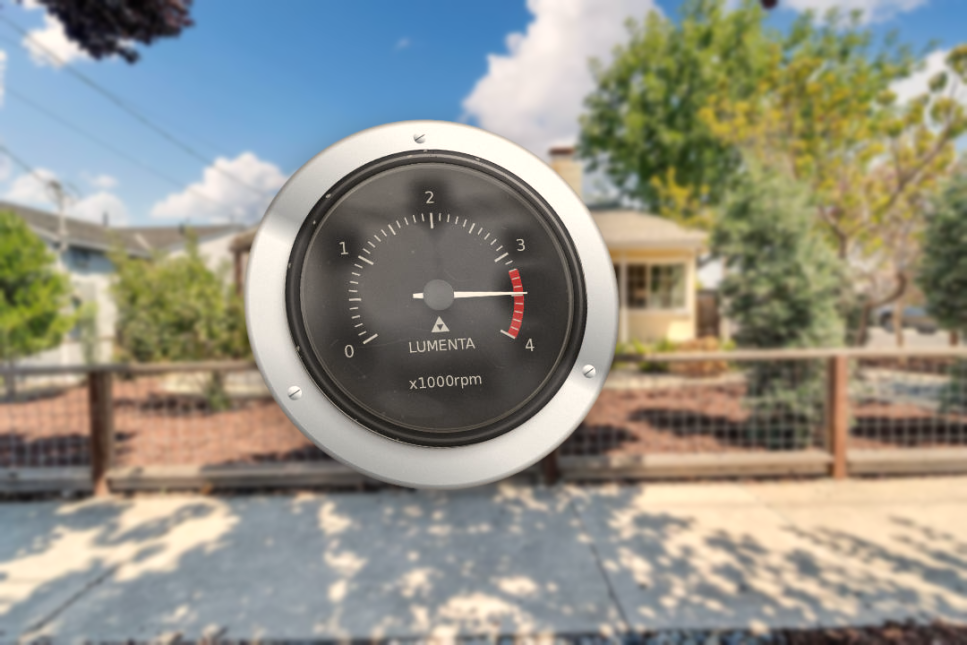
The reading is value=3500 unit=rpm
